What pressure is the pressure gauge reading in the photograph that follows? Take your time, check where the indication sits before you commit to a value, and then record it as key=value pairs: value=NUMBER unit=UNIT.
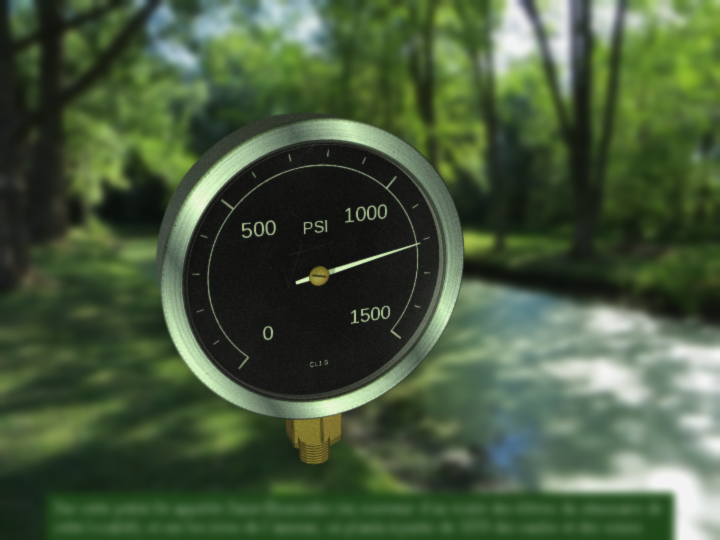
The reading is value=1200 unit=psi
